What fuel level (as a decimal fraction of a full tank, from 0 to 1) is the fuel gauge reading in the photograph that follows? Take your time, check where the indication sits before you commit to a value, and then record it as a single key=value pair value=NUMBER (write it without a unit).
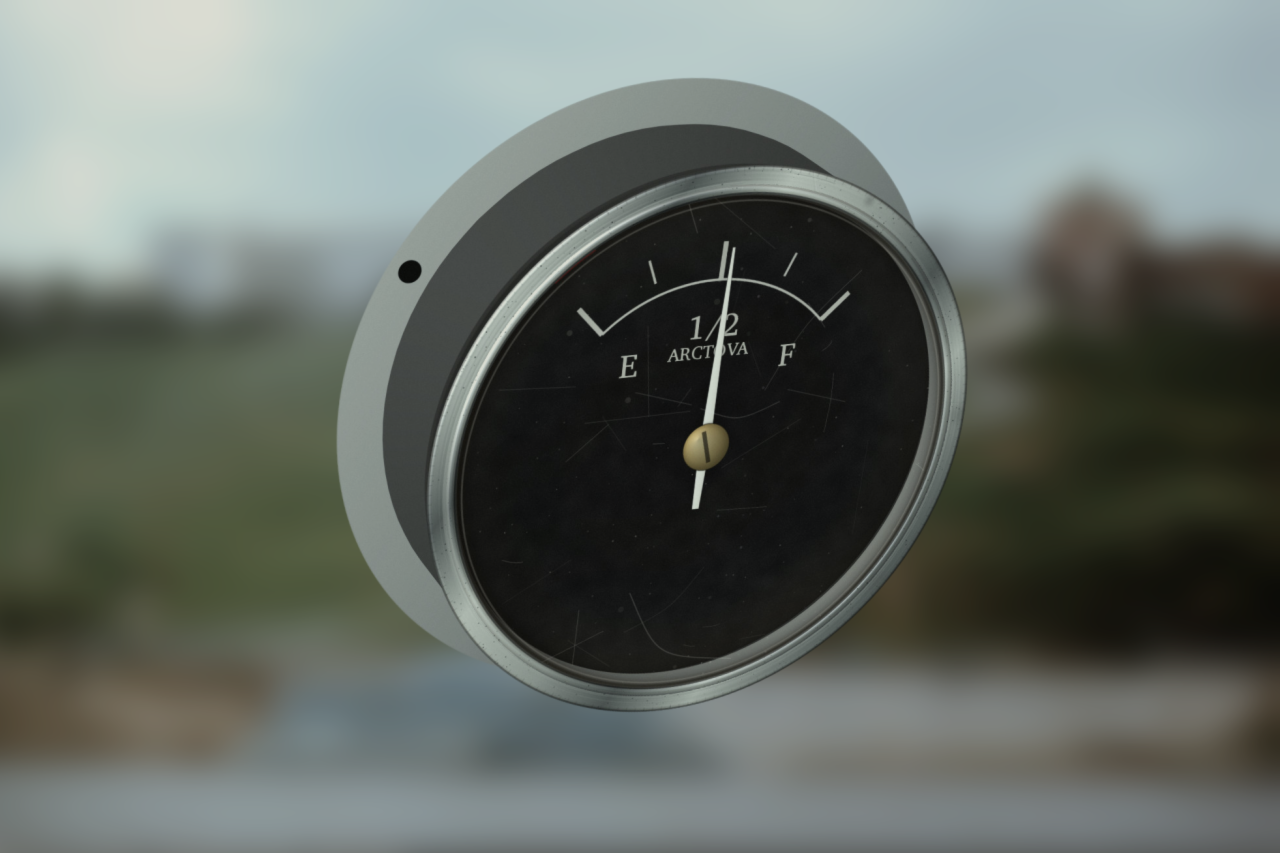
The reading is value=0.5
